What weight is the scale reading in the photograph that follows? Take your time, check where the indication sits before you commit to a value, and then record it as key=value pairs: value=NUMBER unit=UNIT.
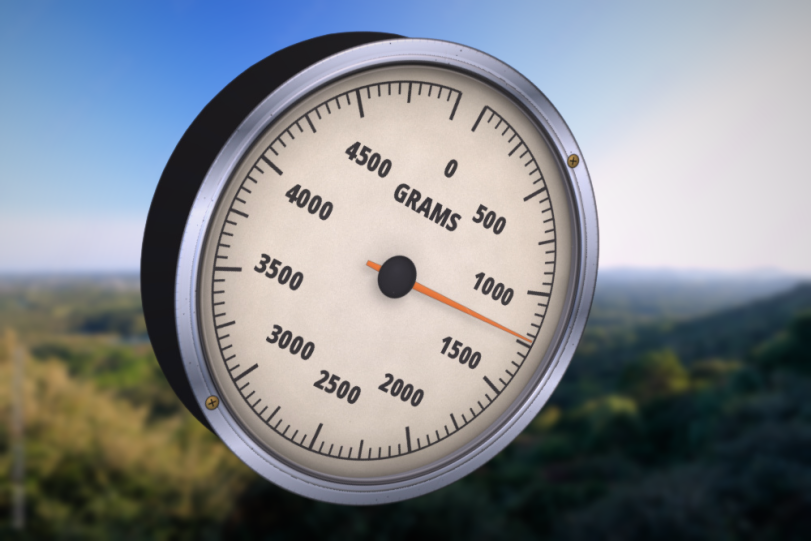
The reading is value=1225 unit=g
